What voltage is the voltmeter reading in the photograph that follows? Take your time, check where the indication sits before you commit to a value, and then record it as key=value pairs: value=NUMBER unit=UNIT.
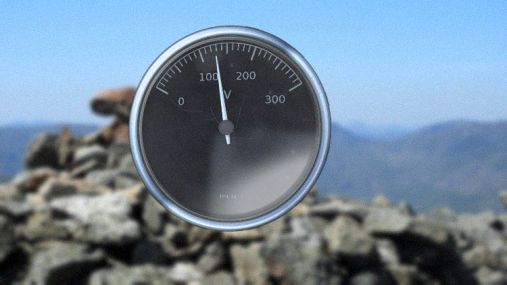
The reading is value=130 unit=V
